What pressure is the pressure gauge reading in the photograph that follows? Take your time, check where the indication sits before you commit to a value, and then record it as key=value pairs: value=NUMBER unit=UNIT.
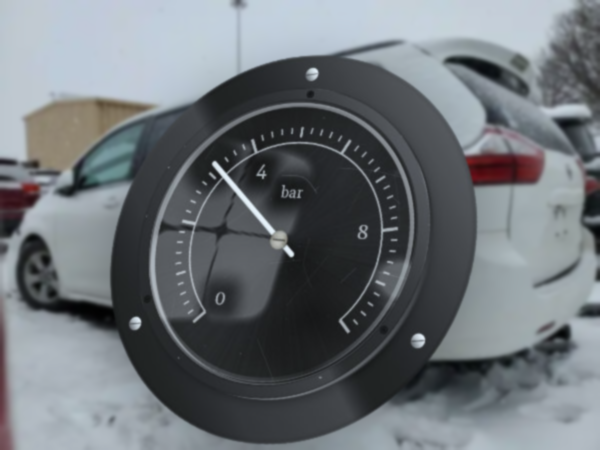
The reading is value=3.2 unit=bar
